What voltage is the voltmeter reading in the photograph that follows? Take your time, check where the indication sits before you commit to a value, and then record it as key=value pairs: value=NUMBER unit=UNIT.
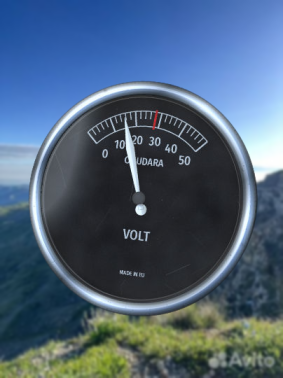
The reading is value=16 unit=V
